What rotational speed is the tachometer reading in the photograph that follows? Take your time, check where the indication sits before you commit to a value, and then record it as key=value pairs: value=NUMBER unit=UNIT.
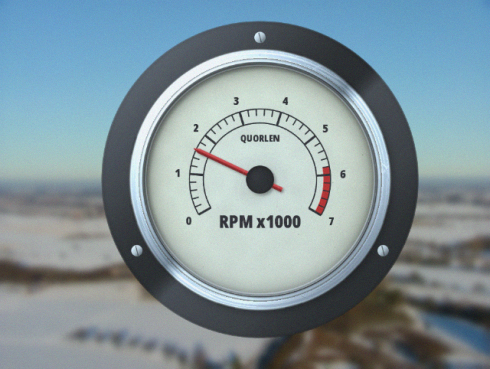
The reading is value=1600 unit=rpm
